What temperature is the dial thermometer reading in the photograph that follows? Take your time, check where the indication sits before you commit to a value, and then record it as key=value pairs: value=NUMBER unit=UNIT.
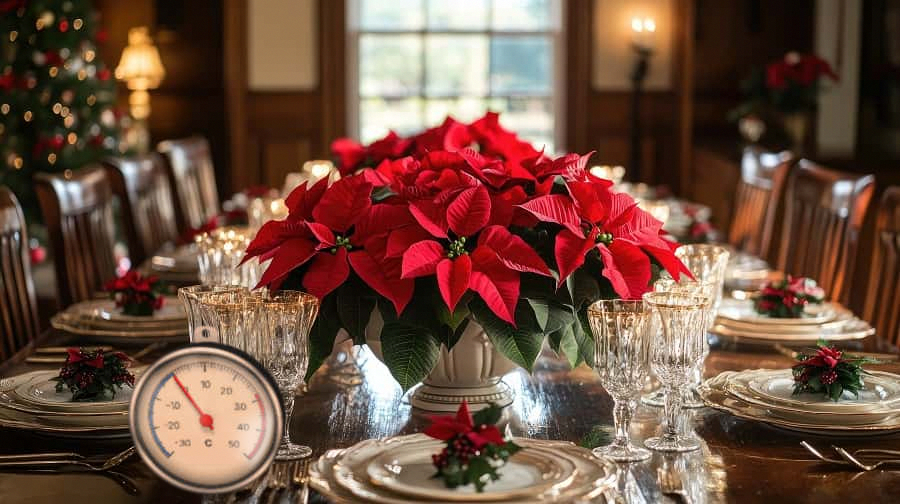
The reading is value=0 unit=°C
